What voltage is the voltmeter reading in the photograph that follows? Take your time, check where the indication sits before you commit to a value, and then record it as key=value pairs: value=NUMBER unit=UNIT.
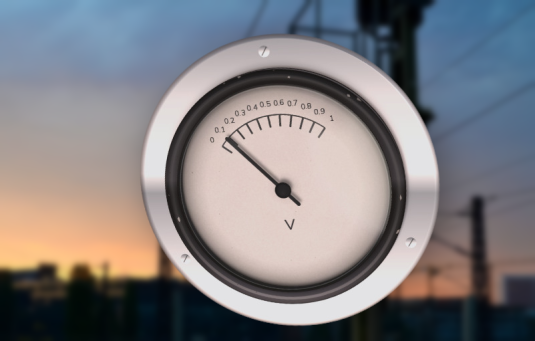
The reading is value=0.1 unit=V
